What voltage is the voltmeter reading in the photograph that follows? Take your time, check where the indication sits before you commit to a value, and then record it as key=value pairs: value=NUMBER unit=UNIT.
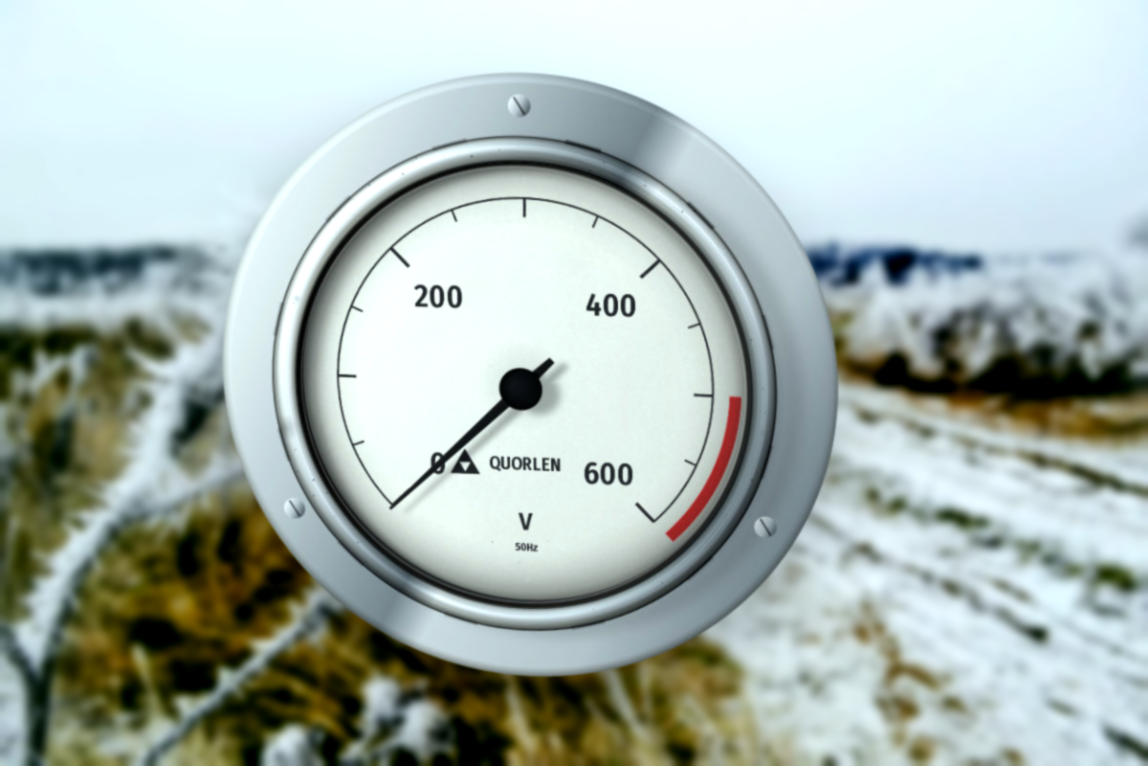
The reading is value=0 unit=V
